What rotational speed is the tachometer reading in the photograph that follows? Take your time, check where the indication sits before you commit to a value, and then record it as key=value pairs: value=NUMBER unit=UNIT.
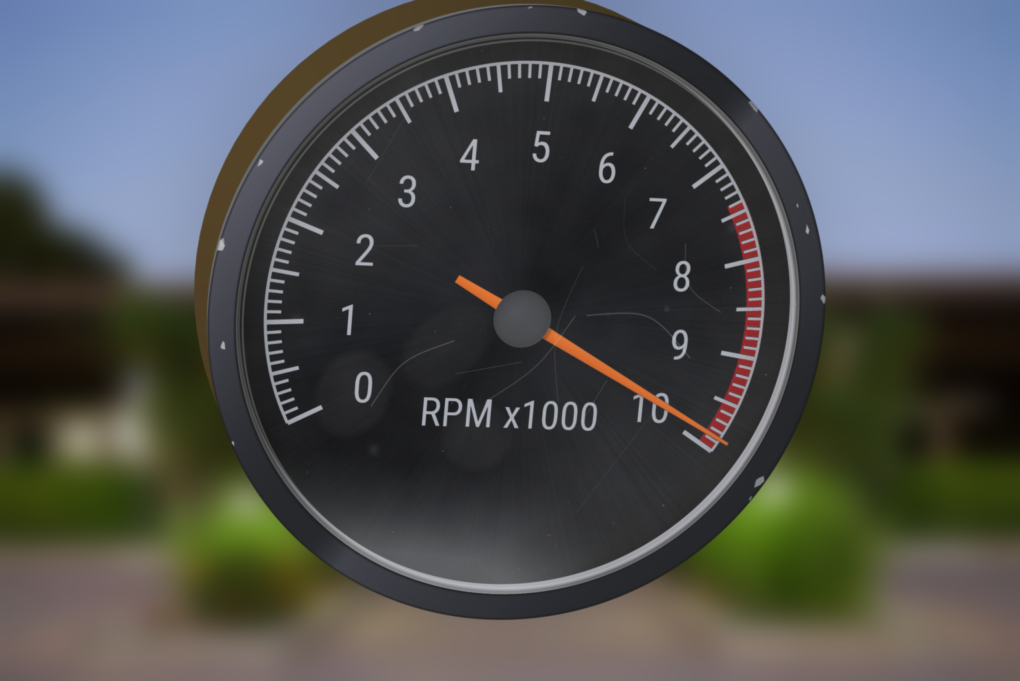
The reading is value=9850 unit=rpm
